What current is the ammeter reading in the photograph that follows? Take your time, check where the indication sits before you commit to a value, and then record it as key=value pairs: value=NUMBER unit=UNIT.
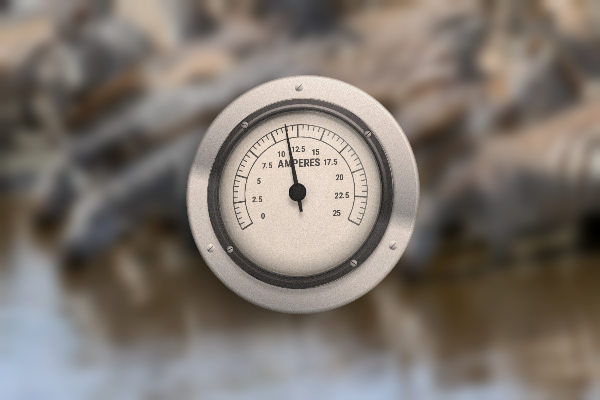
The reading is value=11.5 unit=A
